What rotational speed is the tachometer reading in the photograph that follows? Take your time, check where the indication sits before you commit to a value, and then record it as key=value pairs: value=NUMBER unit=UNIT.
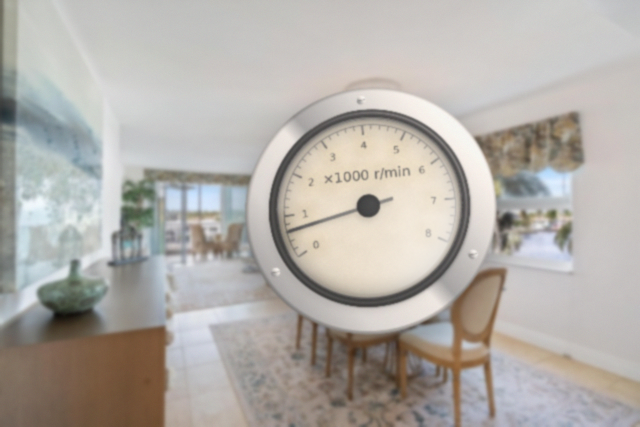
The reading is value=600 unit=rpm
